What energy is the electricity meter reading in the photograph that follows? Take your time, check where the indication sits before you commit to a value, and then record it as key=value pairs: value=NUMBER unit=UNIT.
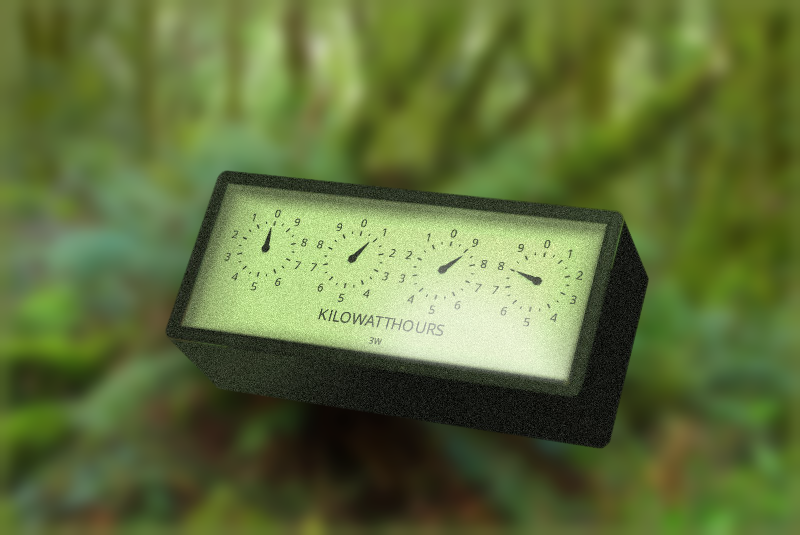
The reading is value=88 unit=kWh
